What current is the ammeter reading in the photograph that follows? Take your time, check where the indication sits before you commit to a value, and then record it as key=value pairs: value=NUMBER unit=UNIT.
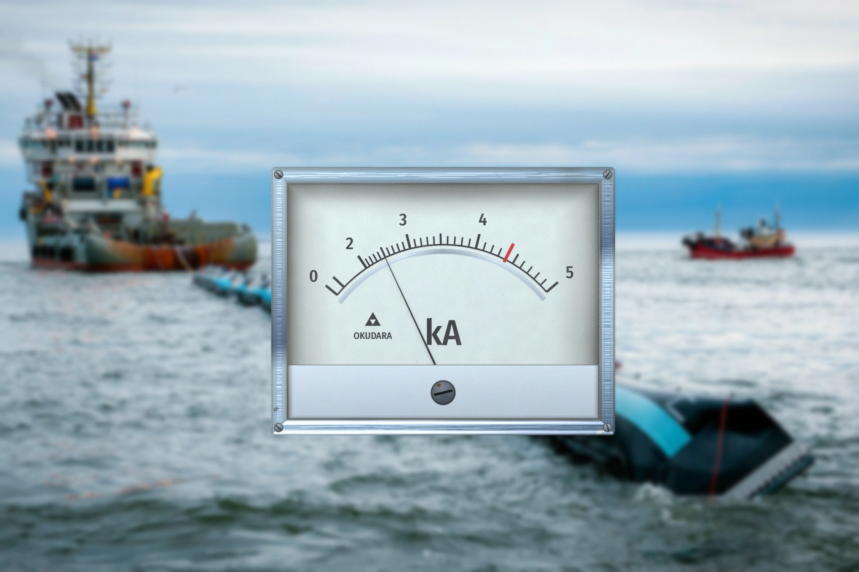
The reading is value=2.5 unit=kA
